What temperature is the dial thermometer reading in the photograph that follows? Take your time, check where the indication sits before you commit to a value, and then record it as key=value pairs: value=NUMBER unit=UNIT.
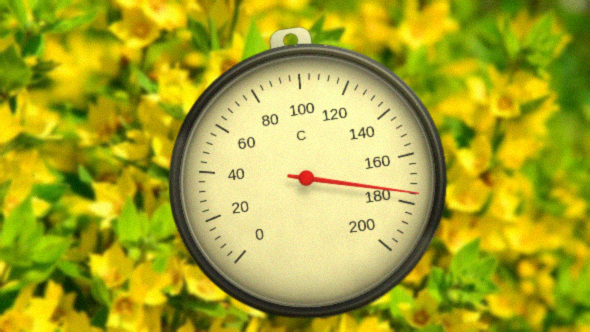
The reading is value=176 unit=°C
